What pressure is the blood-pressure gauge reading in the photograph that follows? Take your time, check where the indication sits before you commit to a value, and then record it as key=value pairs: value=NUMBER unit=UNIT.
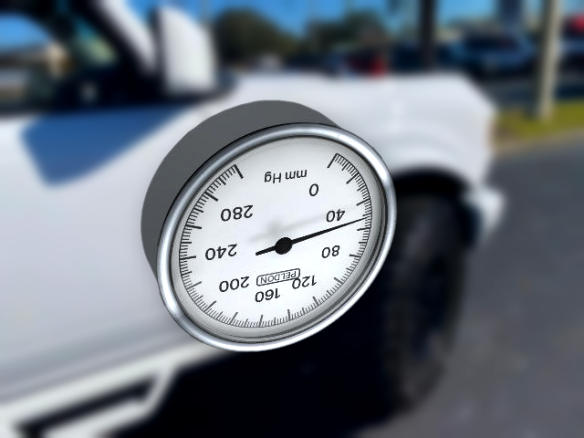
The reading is value=50 unit=mmHg
